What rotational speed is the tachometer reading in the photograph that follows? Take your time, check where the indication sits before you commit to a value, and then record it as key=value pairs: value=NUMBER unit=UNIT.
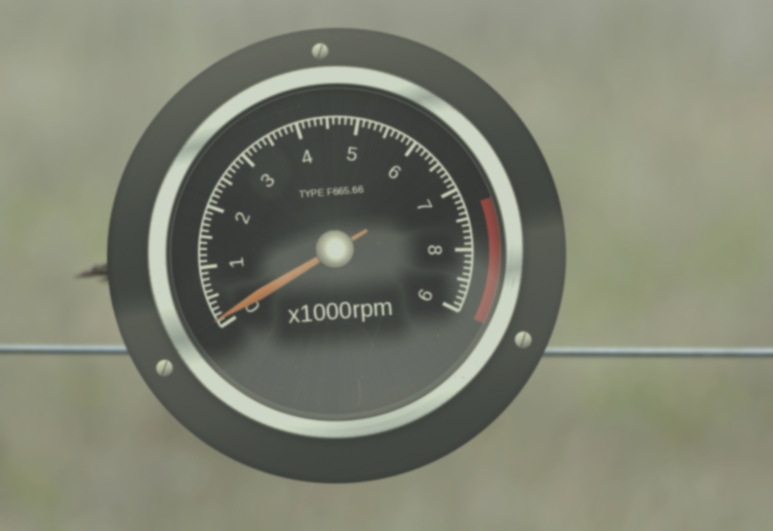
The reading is value=100 unit=rpm
